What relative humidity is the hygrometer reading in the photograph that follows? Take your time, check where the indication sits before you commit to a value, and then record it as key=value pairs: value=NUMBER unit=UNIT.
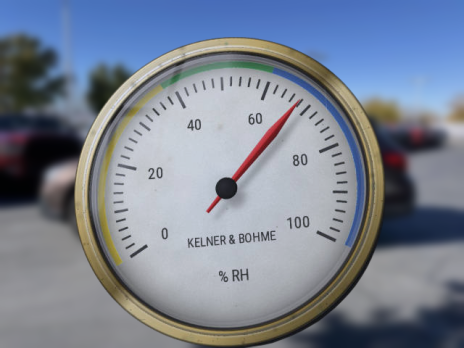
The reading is value=68 unit=%
